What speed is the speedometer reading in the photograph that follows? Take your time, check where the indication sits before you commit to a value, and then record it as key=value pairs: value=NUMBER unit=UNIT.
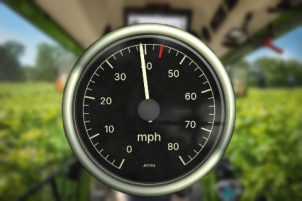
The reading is value=39 unit=mph
